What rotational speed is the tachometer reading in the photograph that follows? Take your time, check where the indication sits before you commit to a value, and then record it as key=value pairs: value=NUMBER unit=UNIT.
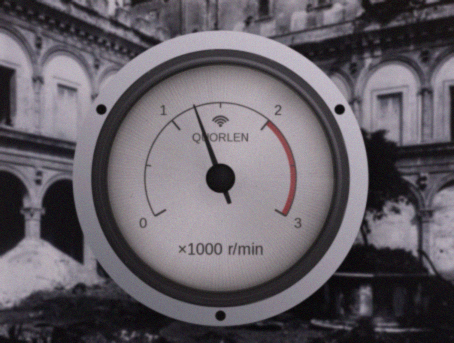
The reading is value=1250 unit=rpm
